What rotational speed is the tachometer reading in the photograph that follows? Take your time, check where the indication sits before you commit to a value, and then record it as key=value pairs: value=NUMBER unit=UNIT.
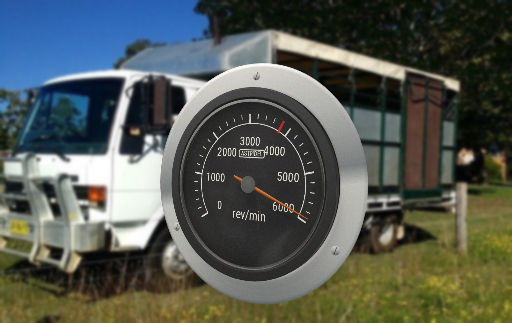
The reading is value=5900 unit=rpm
